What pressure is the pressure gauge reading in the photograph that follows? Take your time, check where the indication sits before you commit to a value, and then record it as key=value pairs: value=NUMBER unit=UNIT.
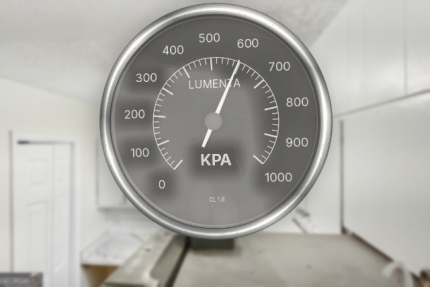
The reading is value=600 unit=kPa
